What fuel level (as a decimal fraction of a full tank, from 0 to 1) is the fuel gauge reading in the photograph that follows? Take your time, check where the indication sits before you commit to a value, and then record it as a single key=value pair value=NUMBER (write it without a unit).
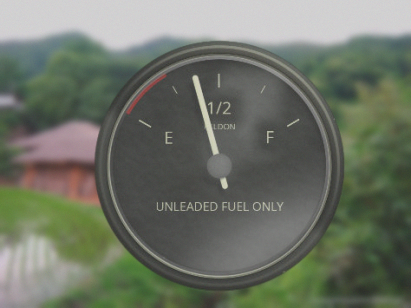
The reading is value=0.375
